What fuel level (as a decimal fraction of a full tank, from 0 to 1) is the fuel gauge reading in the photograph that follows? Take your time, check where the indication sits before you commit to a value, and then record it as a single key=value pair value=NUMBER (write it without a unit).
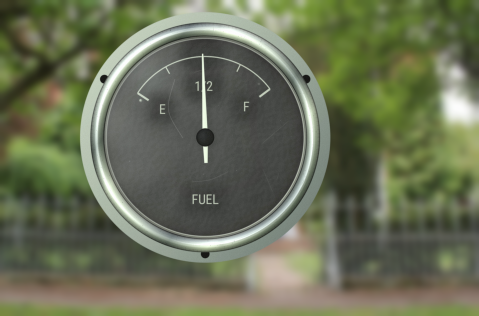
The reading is value=0.5
